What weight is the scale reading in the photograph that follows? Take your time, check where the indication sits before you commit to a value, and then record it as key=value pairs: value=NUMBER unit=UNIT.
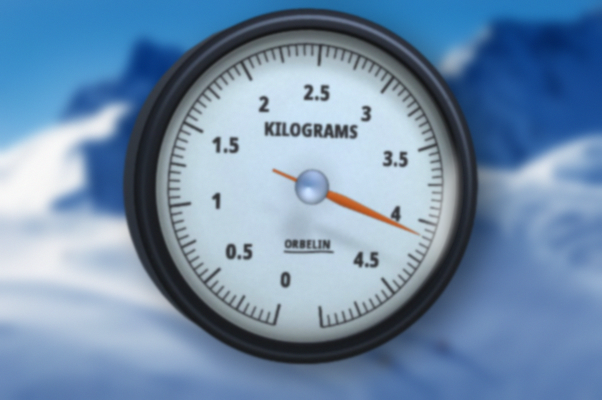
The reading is value=4.1 unit=kg
